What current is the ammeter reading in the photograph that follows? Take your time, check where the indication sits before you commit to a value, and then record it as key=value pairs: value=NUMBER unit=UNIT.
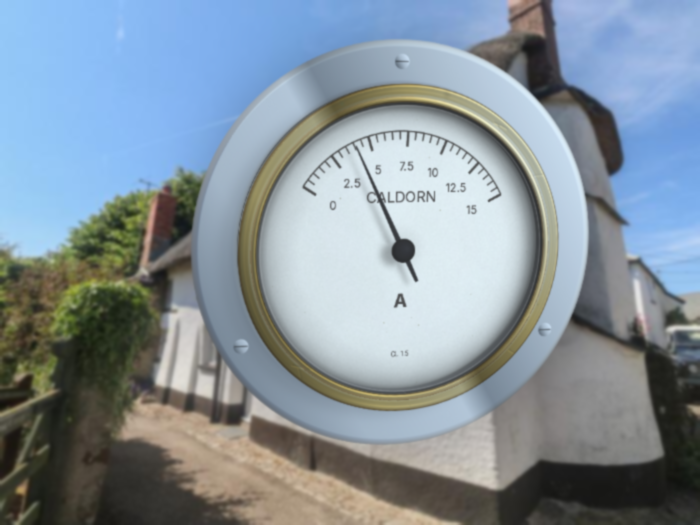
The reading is value=4 unit=A
